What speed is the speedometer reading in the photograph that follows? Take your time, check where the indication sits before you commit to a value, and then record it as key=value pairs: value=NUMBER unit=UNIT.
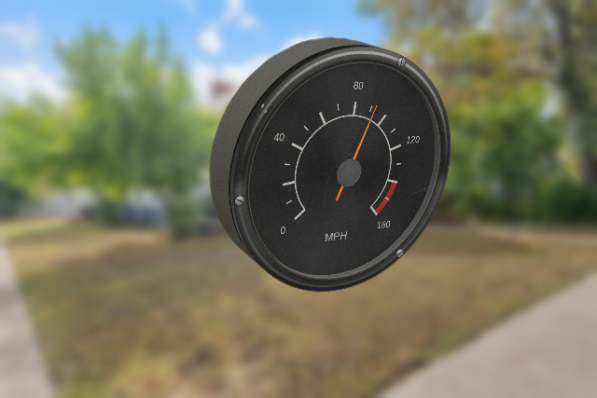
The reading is value=90 unit=mph
